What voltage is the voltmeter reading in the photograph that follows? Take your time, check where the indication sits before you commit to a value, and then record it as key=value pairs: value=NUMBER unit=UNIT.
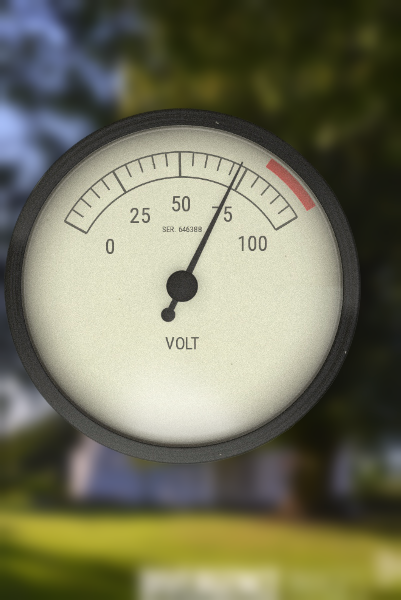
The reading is value=72.5 unit=V
